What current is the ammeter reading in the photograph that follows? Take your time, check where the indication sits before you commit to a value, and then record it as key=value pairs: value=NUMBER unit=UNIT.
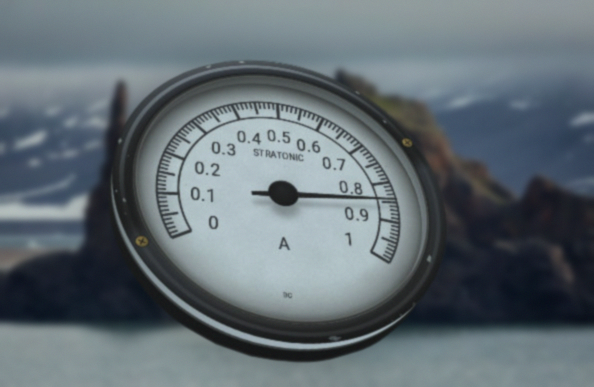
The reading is value=0.85 unit=A
